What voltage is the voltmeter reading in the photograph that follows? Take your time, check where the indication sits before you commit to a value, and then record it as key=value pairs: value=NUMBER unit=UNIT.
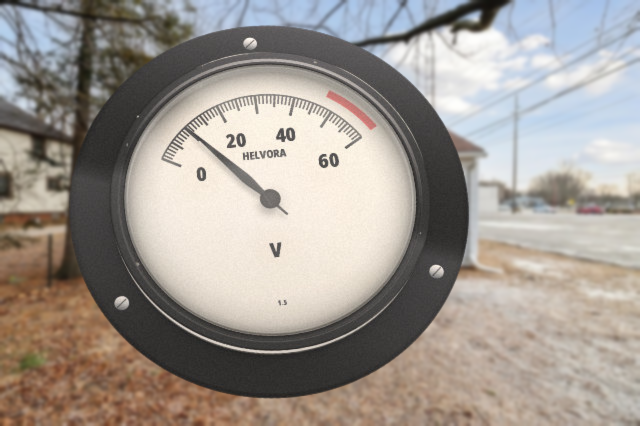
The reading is value=10 unit=V
